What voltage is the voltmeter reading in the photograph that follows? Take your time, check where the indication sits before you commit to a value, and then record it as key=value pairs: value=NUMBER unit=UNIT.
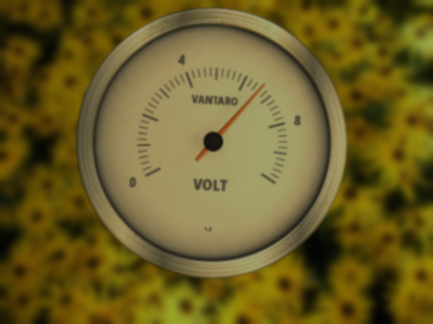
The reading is value=6.6 unit=V
